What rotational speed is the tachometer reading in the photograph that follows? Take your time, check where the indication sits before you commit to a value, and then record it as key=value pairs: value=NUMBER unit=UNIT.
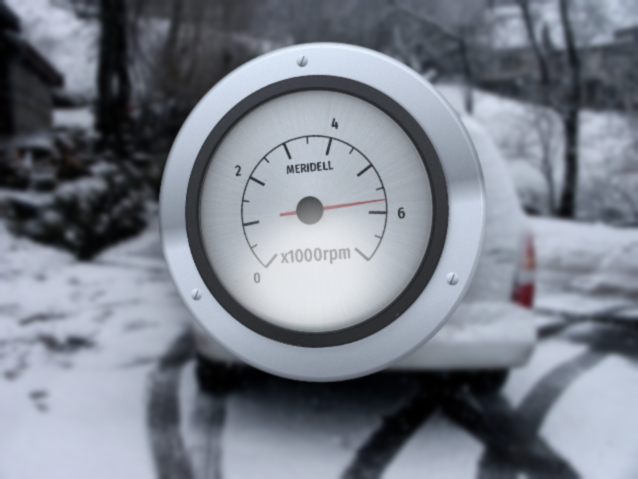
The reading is value=5750 unit=rpm
